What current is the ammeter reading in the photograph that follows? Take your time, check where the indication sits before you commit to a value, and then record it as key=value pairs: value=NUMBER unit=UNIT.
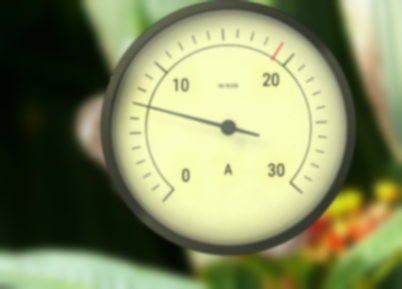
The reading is value=7 unit=A
